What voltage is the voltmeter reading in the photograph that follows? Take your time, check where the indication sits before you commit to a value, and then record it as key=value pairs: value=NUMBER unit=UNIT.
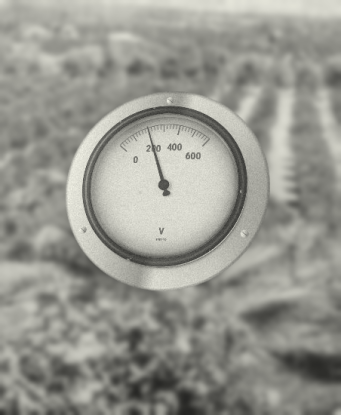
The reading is value=200 unit=V
